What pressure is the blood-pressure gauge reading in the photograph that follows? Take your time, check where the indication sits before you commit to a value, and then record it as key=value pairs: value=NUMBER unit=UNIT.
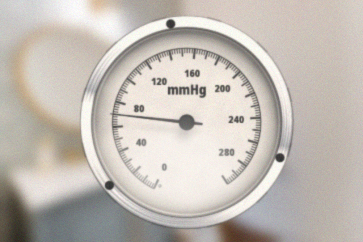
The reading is value=70 unit=mmHg
